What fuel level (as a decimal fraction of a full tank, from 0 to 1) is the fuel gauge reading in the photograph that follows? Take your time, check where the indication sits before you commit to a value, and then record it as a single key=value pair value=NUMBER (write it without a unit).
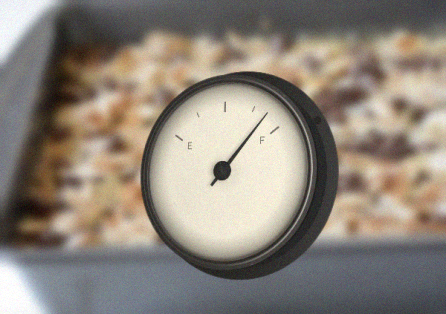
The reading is value=0.875
